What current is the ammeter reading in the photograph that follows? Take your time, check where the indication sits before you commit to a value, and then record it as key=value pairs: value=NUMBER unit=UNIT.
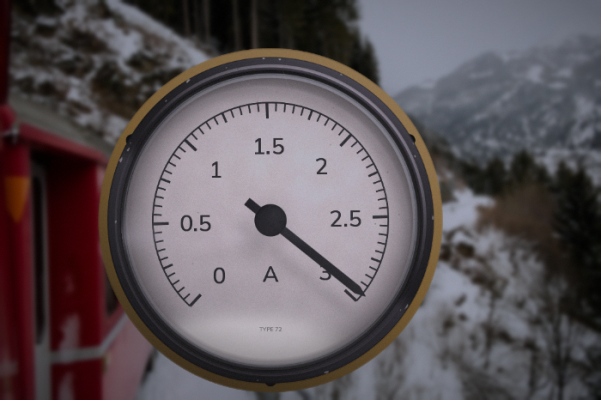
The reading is value=2.95 unit=A
